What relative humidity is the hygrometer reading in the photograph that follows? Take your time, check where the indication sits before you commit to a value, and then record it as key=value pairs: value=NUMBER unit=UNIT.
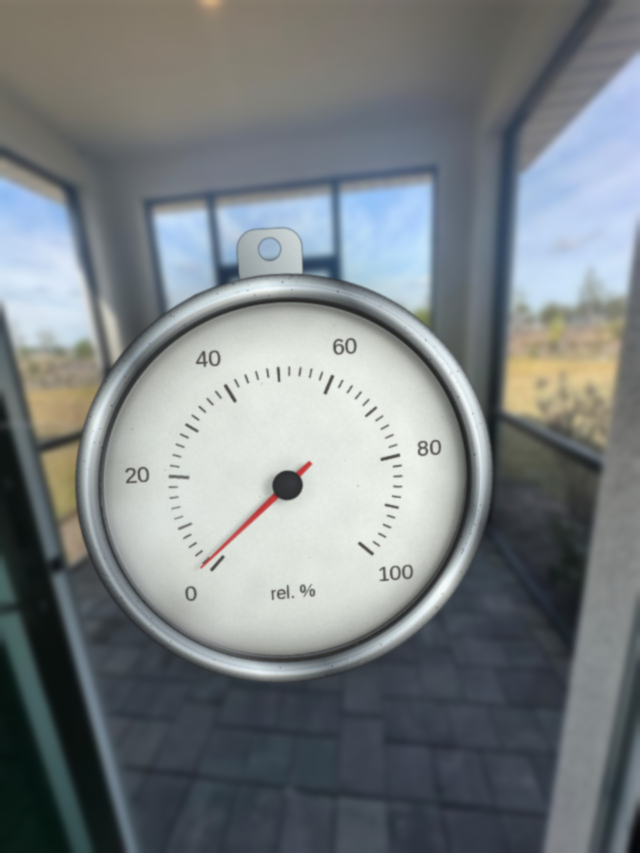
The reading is value=2 unit=%
